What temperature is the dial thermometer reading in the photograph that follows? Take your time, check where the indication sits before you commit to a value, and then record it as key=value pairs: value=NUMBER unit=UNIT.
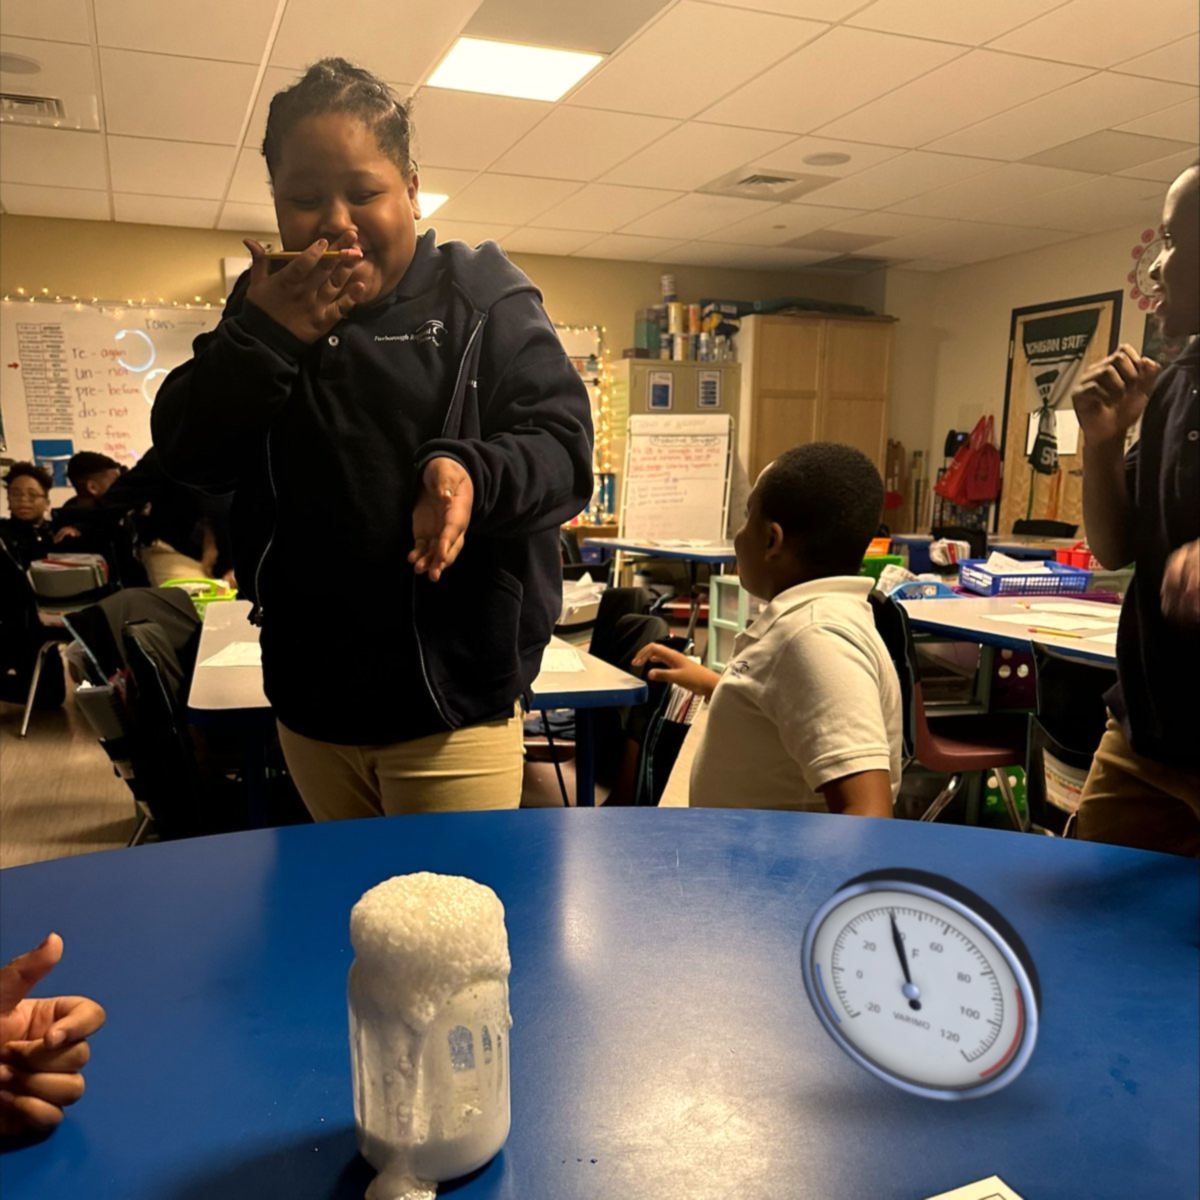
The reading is value=40 unit=°F
